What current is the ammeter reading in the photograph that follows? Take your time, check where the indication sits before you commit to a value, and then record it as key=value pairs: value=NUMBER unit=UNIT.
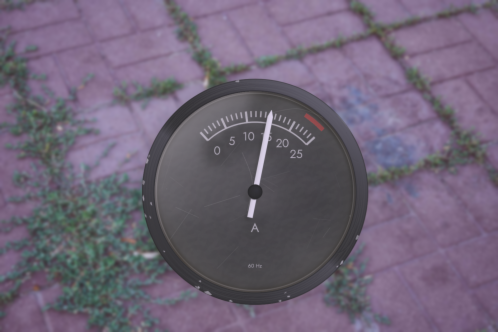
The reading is value=15 unit=A
